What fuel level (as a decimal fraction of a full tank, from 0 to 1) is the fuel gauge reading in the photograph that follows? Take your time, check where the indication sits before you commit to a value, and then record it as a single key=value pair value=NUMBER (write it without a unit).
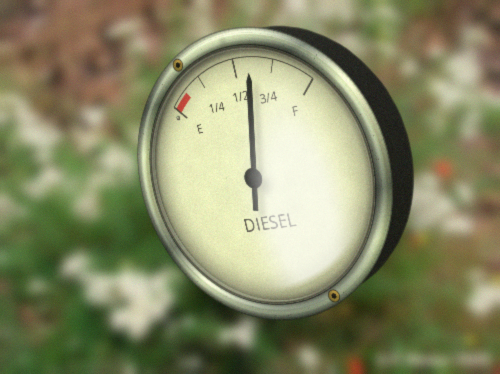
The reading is value=0.625
